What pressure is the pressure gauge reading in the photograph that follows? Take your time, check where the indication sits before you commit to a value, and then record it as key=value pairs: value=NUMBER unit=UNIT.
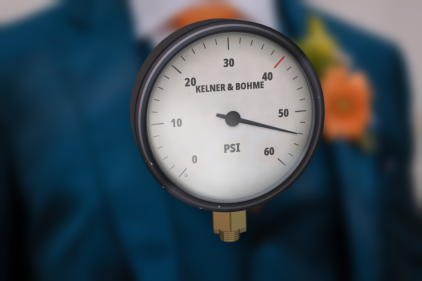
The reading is value=54 unit=psi
